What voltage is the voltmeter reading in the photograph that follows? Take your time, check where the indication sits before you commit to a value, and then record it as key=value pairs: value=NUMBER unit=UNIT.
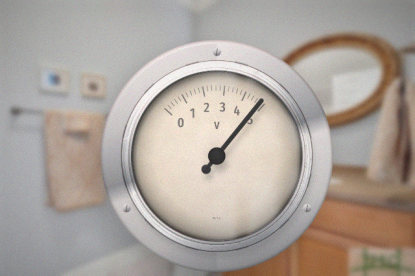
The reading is value=4.8 unit=V
